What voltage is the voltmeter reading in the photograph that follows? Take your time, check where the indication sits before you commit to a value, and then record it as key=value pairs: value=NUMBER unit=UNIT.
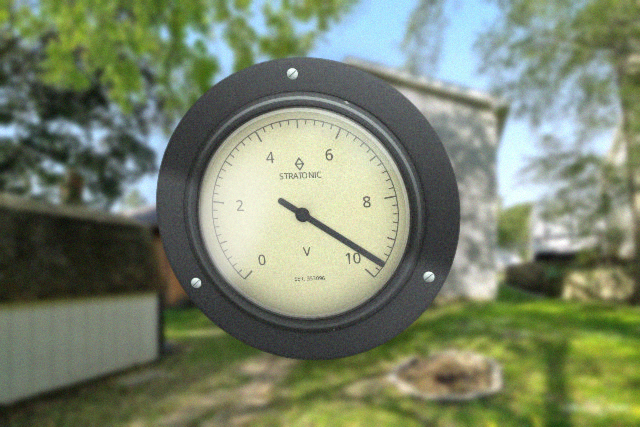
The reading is value=9.6 unit=V
